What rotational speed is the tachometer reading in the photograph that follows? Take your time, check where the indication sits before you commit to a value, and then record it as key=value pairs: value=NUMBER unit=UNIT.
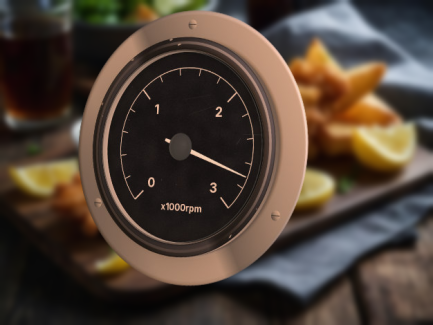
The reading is value=2700 unit=rpm
